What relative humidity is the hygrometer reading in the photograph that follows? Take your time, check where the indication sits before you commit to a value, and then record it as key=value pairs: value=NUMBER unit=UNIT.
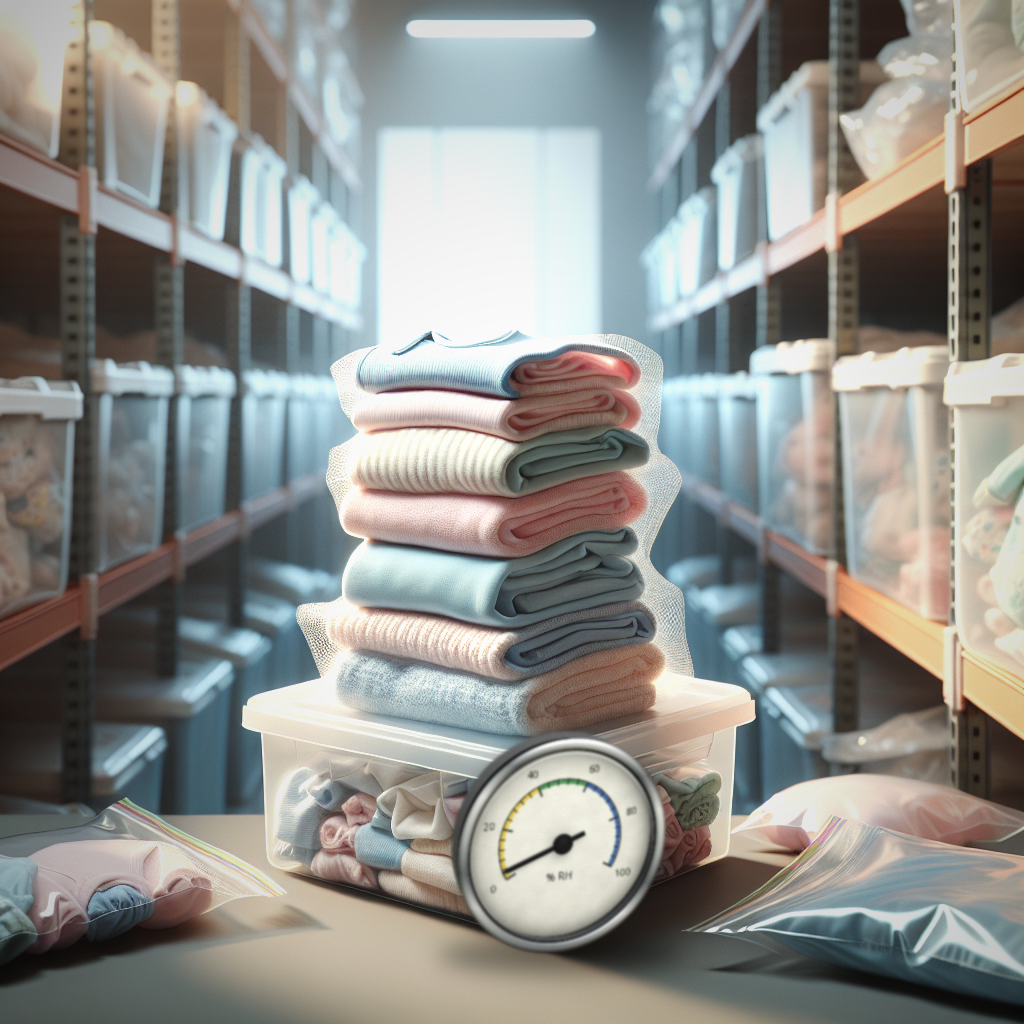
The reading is value=4 unit=%
